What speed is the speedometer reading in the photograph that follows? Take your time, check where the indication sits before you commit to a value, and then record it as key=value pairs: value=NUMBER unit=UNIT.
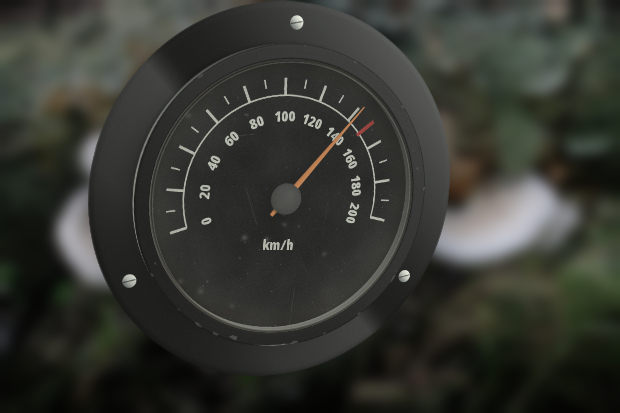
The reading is value=140 unit=km/h
